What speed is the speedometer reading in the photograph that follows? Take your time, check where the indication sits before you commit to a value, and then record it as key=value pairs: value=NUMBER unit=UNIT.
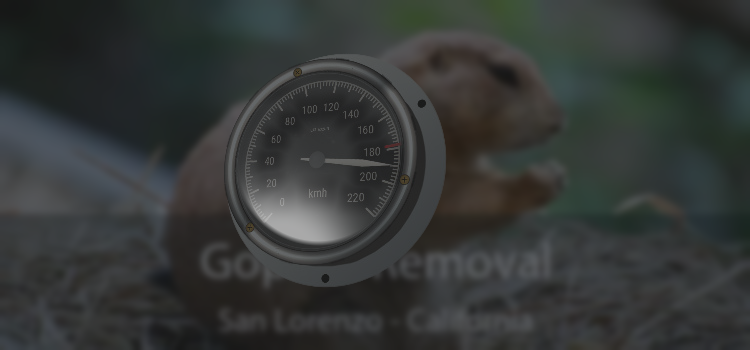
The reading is value=190 unit=km/h
